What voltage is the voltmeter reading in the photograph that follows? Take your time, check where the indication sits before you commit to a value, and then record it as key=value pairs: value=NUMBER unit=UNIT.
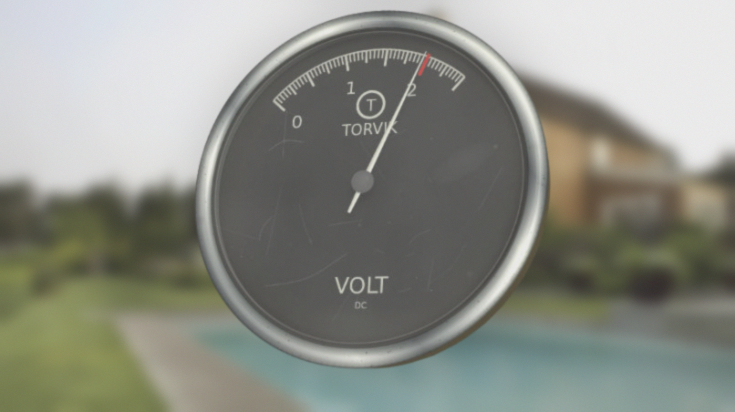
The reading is value=2 unit=V
